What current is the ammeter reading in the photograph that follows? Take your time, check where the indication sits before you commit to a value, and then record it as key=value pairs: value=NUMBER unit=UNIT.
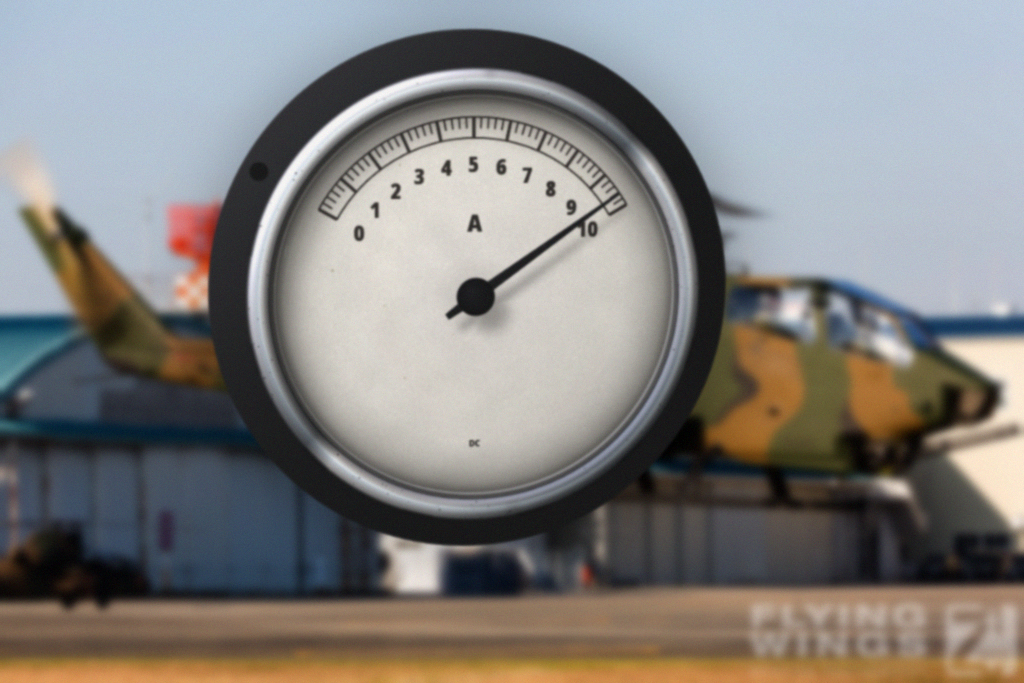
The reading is value=9.6 unit=A
